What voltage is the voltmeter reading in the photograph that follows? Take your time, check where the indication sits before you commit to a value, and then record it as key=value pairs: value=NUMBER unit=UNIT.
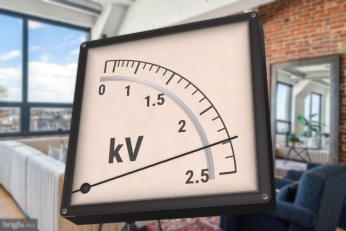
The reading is value=2.3 unit=kV
